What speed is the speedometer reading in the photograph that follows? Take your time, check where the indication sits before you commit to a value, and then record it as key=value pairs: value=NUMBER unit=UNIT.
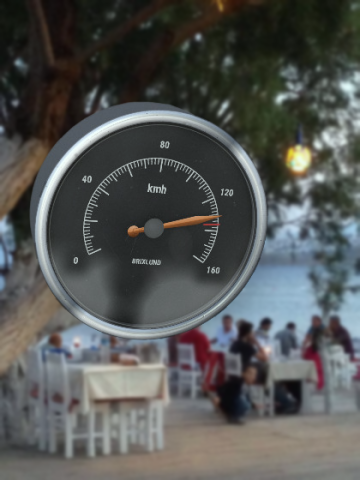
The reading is value=130 unit=km/h
